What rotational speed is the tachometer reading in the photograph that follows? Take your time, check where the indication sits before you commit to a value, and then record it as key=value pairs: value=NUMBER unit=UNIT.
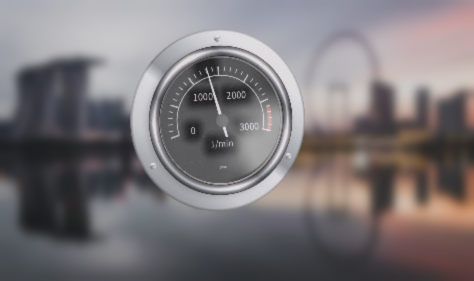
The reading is value=1300 unit=rpm
